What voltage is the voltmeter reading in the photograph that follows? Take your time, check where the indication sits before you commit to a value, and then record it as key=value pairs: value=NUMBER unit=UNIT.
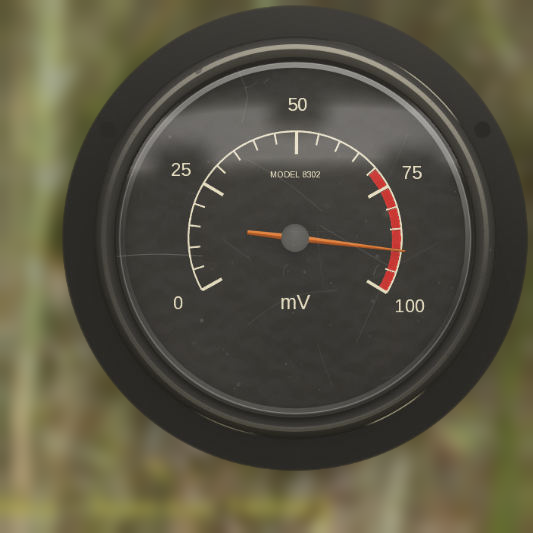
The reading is value=90 unit=mV
